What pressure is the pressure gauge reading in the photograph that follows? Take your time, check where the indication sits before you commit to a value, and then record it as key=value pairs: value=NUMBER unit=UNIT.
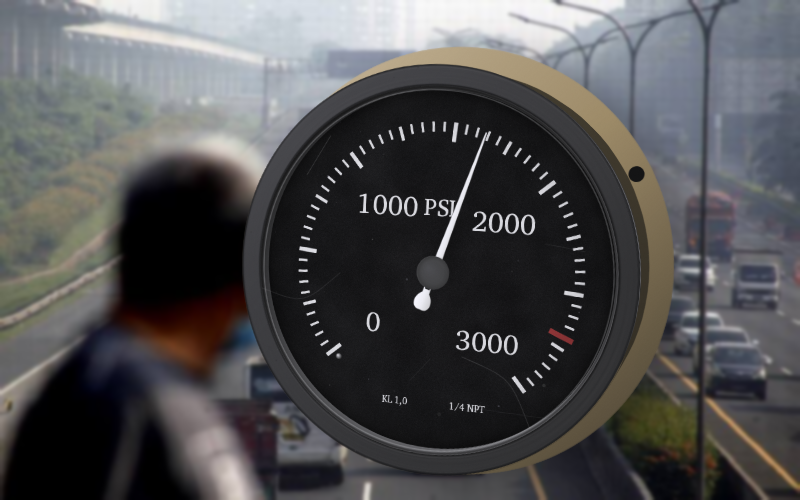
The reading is value=1650 unit=psi
